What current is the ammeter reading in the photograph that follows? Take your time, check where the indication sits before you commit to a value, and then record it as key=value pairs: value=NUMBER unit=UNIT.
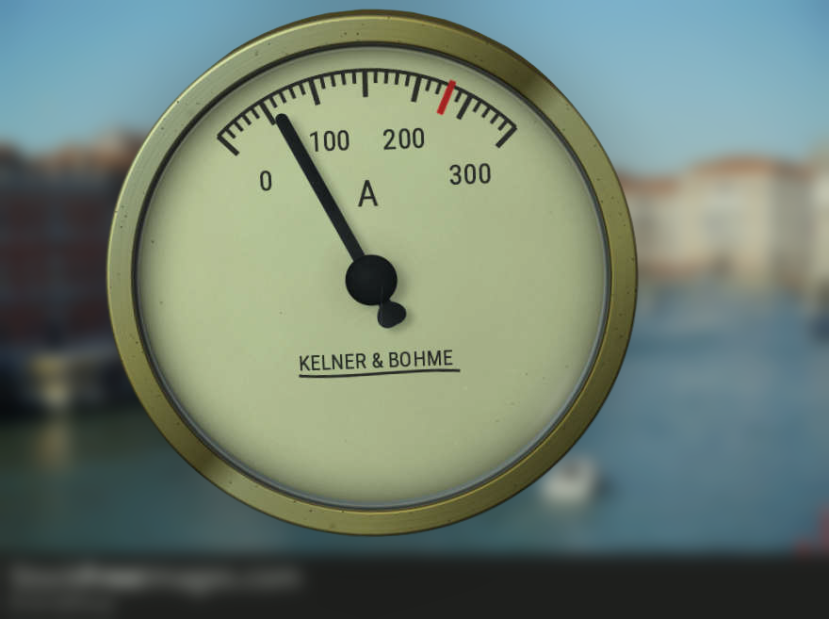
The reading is value=60 unit=A
